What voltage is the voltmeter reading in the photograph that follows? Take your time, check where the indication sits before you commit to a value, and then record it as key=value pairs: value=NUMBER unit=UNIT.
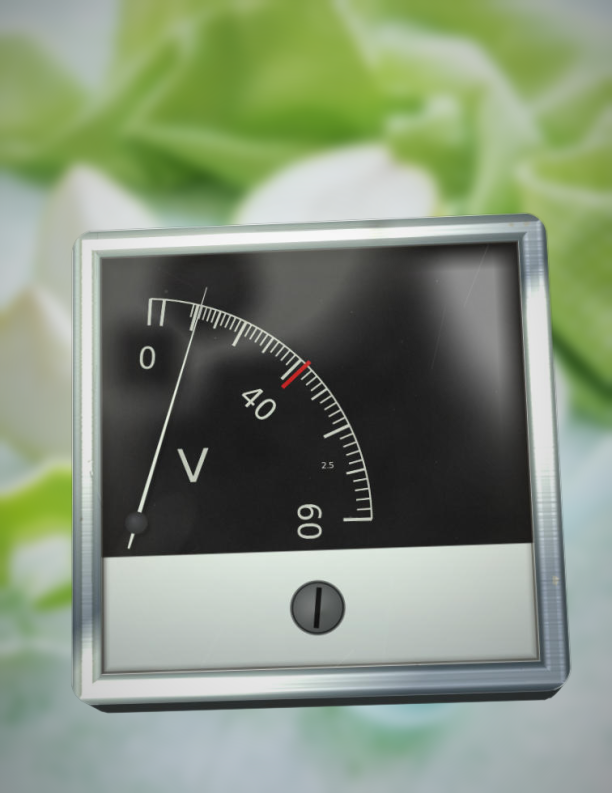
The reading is value=21 unit=V
